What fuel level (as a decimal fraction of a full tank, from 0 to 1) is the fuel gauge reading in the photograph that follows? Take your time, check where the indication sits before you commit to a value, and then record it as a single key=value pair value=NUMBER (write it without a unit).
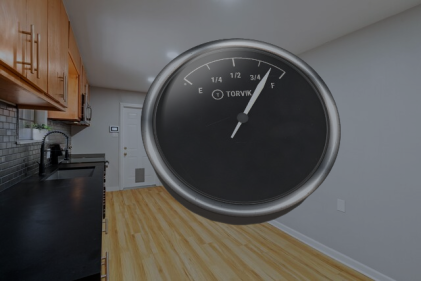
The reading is value=0.875
